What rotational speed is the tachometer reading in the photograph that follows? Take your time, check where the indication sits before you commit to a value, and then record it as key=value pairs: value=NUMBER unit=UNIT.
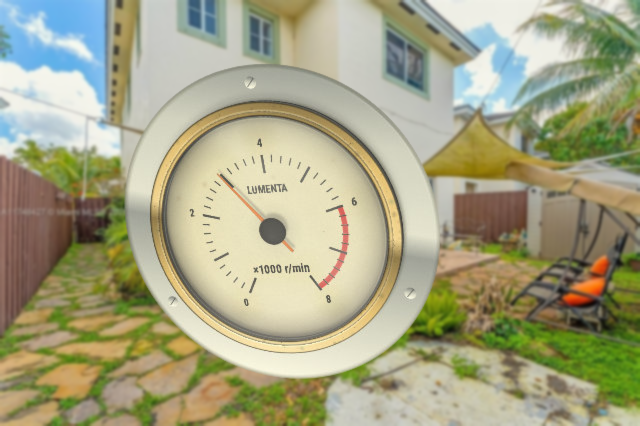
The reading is value=3000 unit=rpm
